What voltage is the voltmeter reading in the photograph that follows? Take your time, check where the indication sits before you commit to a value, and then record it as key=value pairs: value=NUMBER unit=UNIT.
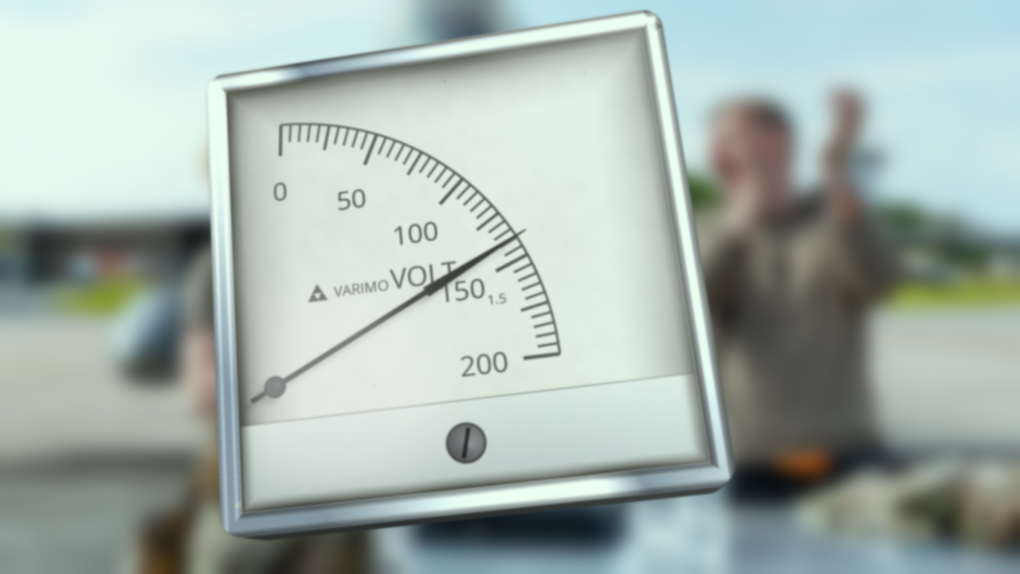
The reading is value=140 unit=V
